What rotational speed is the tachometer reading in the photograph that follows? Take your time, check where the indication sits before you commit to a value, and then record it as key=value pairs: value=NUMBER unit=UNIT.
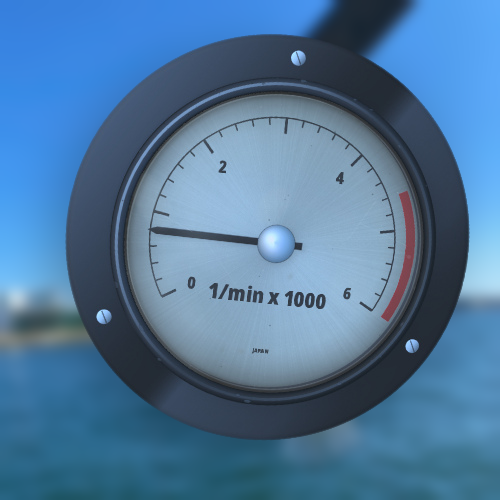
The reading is value=800 unit=rpm
